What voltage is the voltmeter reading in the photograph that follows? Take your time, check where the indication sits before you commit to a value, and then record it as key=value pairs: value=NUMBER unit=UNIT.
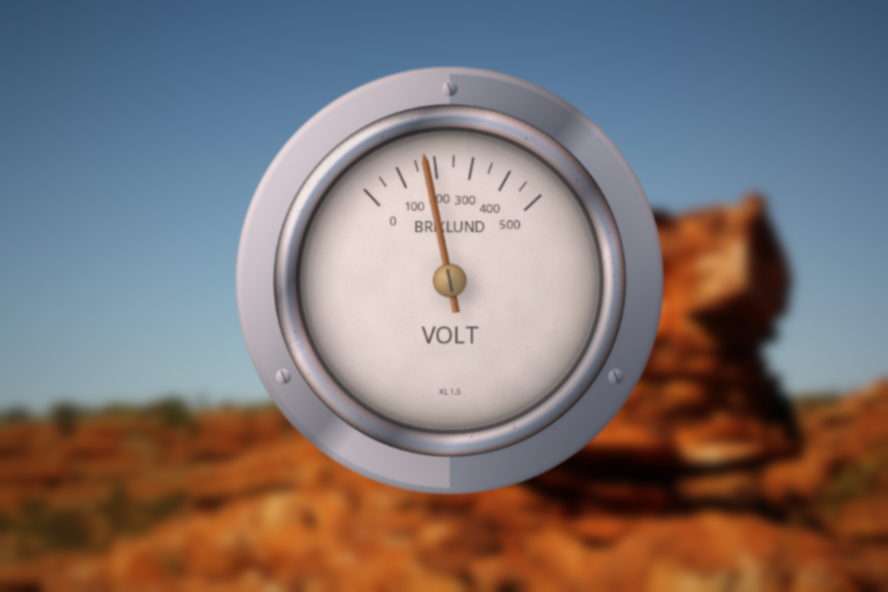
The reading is value=175 unit=V
